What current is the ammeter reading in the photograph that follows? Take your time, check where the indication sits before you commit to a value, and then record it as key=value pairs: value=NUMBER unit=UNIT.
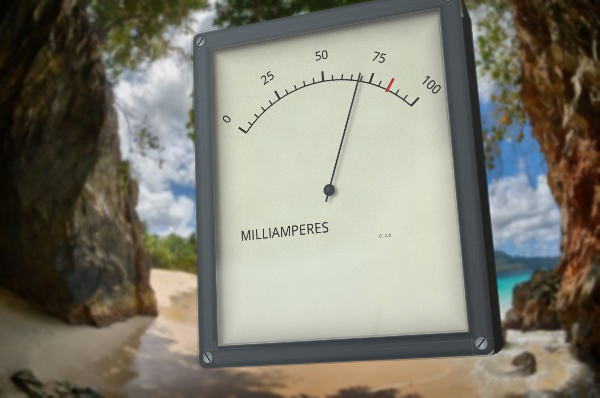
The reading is value=70 unit=mA
